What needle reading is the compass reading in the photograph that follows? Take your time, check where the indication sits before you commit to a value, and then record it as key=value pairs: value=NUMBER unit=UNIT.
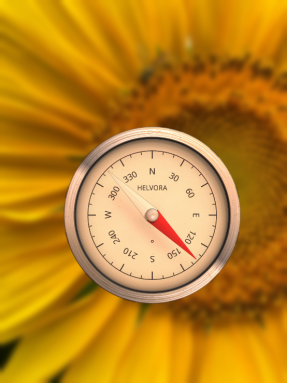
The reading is value=135 unit=°
